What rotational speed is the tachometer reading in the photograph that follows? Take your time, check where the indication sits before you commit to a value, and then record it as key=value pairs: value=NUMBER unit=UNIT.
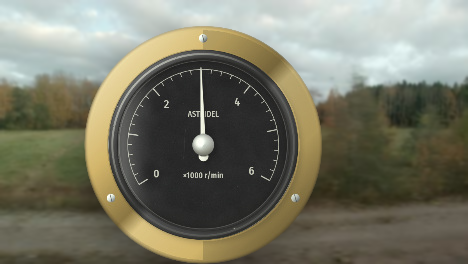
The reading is value=3000 unit=rpm
